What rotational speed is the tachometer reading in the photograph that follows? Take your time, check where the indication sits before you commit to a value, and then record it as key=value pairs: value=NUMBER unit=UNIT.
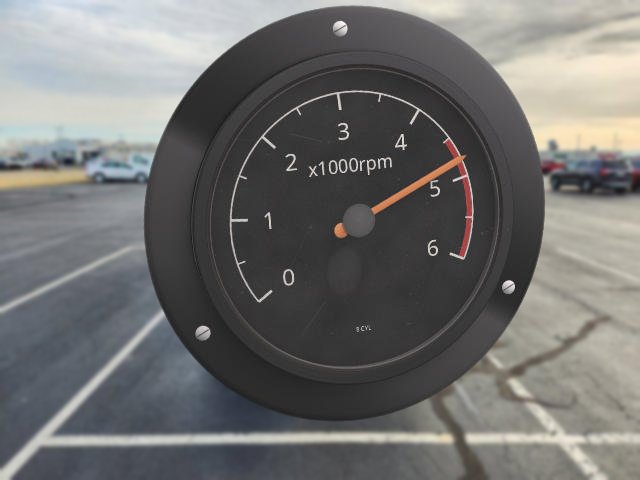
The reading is value=4750 unit=rpm
